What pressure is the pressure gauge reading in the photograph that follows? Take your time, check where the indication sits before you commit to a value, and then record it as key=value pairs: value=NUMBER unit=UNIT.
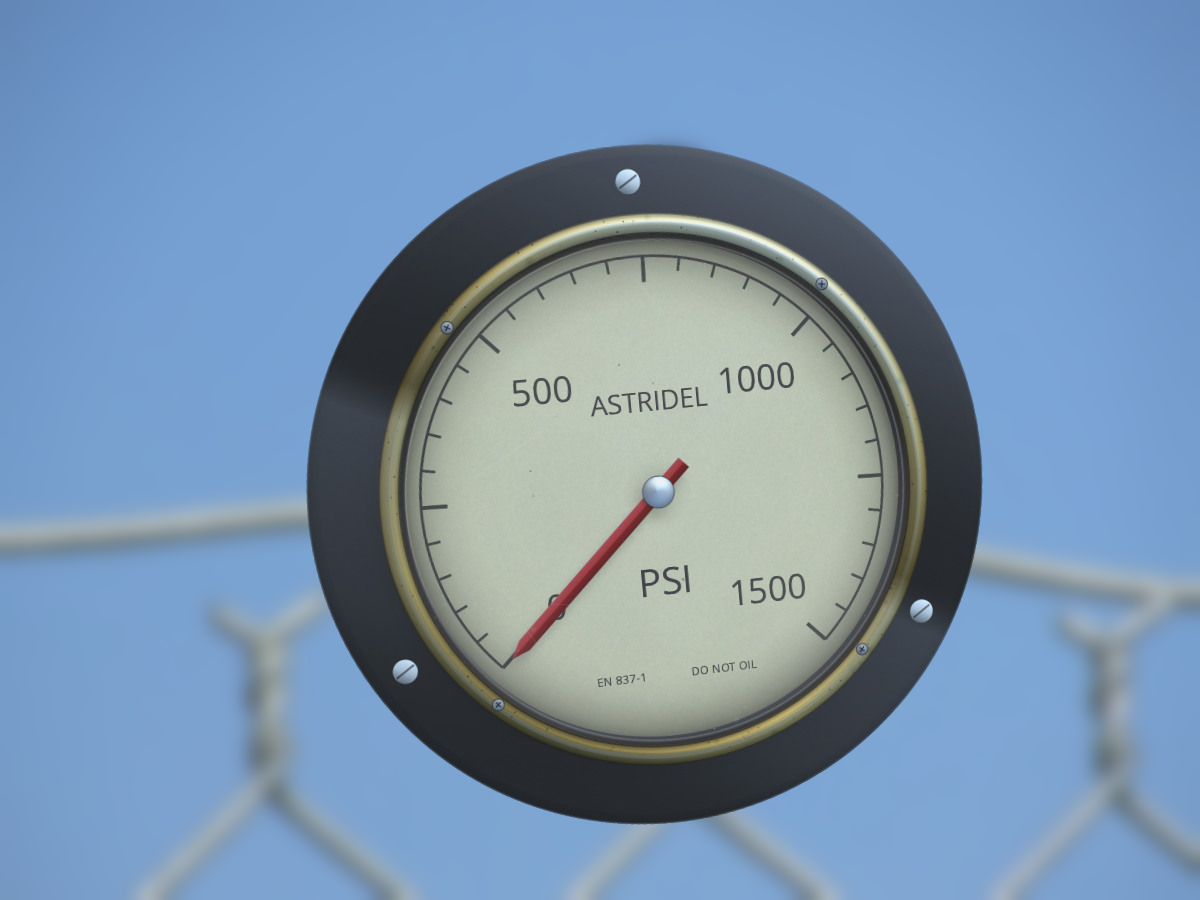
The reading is value=0 unit=psi
